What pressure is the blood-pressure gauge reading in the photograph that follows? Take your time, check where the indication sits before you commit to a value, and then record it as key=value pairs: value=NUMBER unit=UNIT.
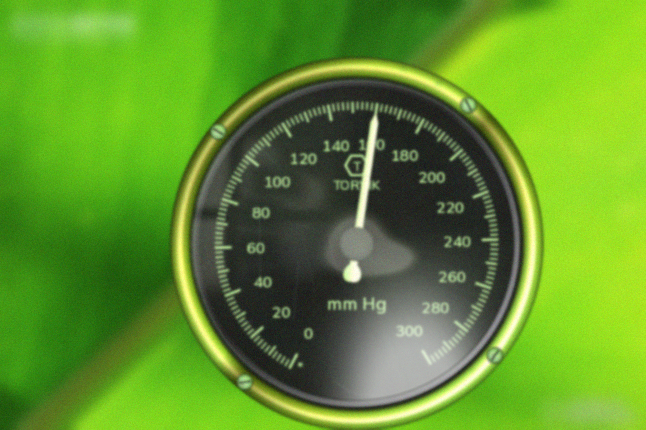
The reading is value=160 unit=mmHg
